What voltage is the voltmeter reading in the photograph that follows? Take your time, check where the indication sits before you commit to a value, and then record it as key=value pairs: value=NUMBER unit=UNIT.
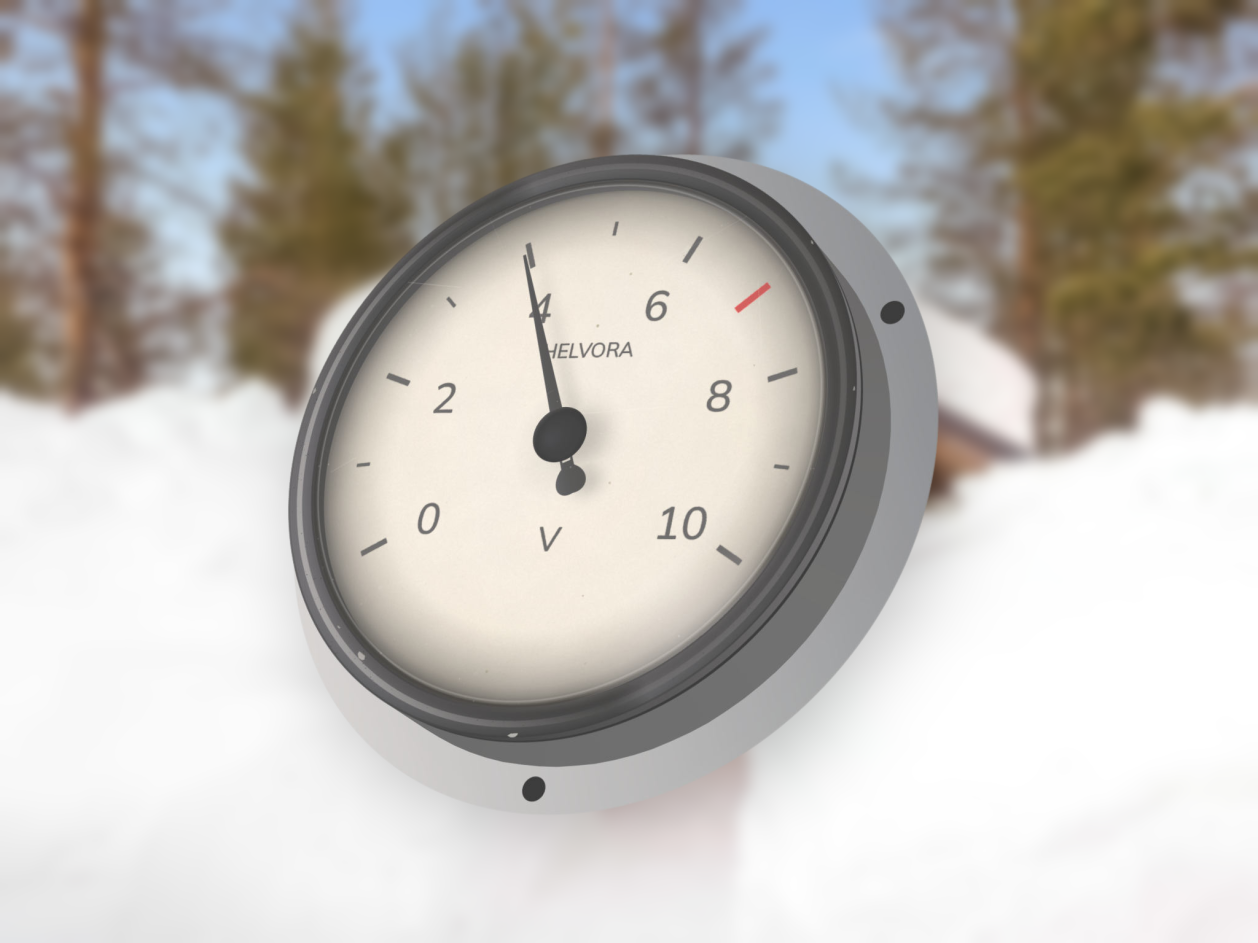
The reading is value=4 unit=V
